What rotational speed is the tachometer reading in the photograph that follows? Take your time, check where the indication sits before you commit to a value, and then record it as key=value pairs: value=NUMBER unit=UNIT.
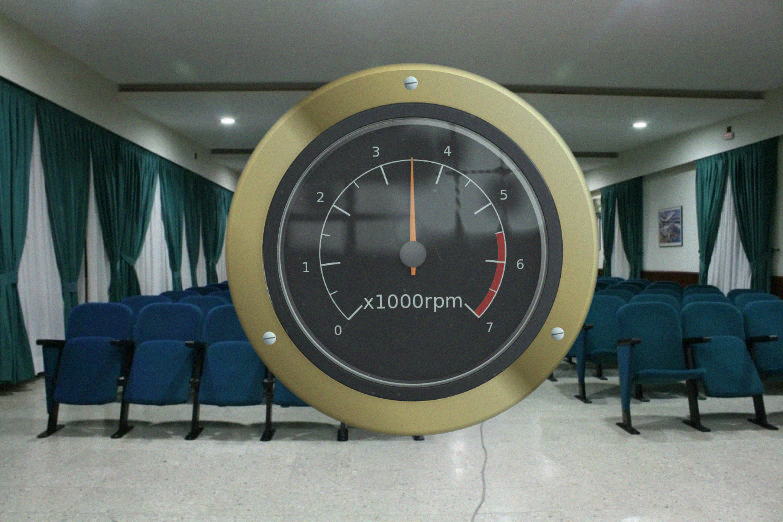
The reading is value=3500 unit=rpm
